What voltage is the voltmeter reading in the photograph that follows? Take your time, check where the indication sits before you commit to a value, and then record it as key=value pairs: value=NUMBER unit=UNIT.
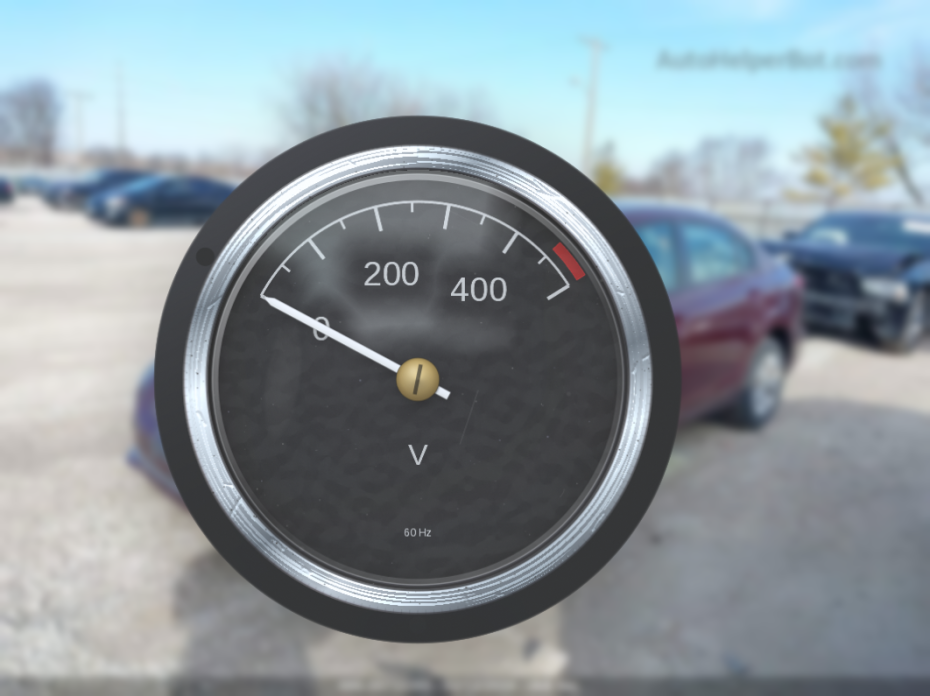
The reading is value=0 unit=V
